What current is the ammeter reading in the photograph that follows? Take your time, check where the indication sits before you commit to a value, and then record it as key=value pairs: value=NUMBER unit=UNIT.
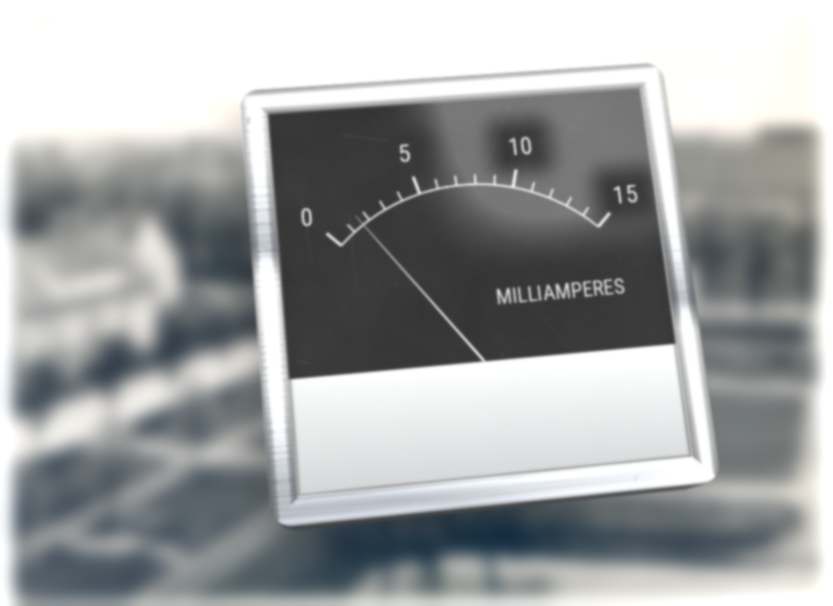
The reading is value=1.5 unit=mA
